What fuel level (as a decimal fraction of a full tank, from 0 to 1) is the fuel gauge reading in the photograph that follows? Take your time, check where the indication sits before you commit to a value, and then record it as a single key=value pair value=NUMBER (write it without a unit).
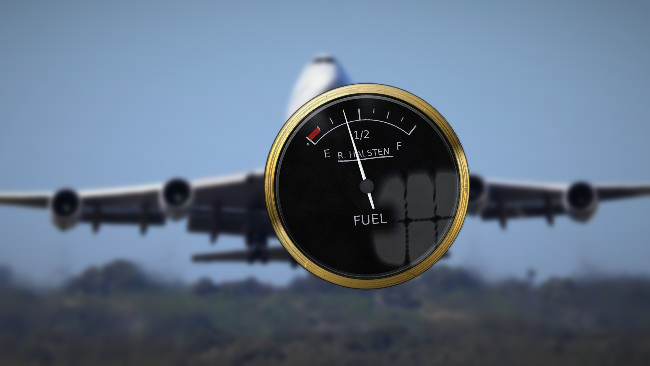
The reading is value=0.375
